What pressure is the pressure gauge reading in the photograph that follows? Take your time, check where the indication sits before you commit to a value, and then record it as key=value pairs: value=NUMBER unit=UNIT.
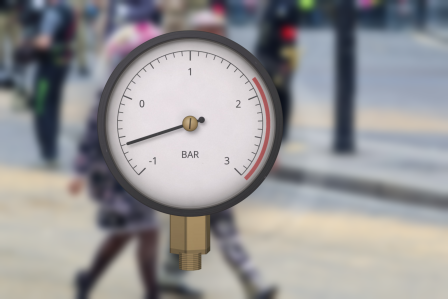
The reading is value=-0.6 unit=bar
